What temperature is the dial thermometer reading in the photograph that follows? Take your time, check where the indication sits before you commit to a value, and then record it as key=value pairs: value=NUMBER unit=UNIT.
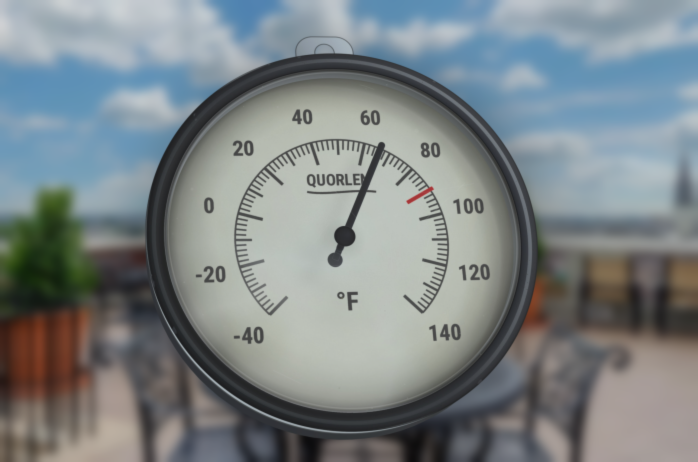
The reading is value=66 unit=°F
